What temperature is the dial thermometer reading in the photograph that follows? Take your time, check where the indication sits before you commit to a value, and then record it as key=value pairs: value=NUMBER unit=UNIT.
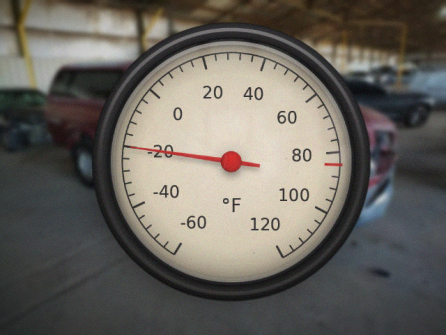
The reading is value=-20 unit=°F
